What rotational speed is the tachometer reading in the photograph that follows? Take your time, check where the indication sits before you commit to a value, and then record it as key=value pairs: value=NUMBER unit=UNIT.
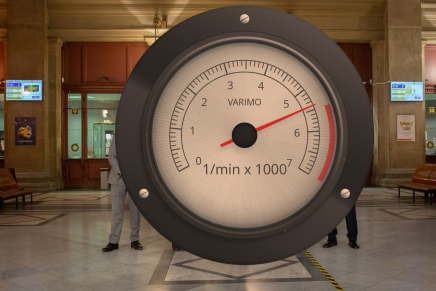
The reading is value=5400 unit=rpm
